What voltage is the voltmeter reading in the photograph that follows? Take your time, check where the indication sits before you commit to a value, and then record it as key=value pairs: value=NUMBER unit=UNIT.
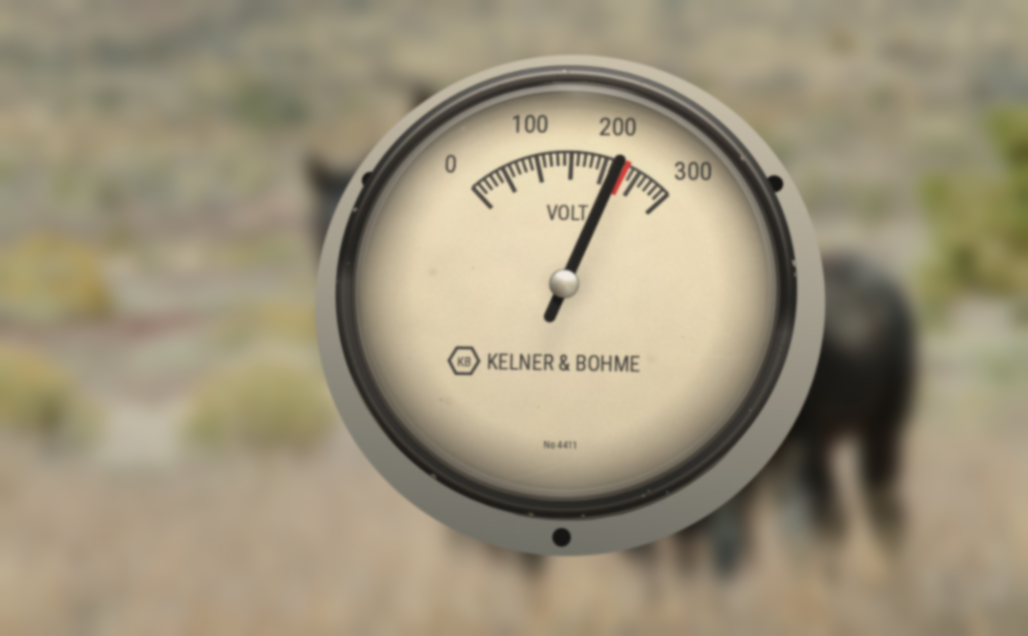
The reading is value=220 unit=V
